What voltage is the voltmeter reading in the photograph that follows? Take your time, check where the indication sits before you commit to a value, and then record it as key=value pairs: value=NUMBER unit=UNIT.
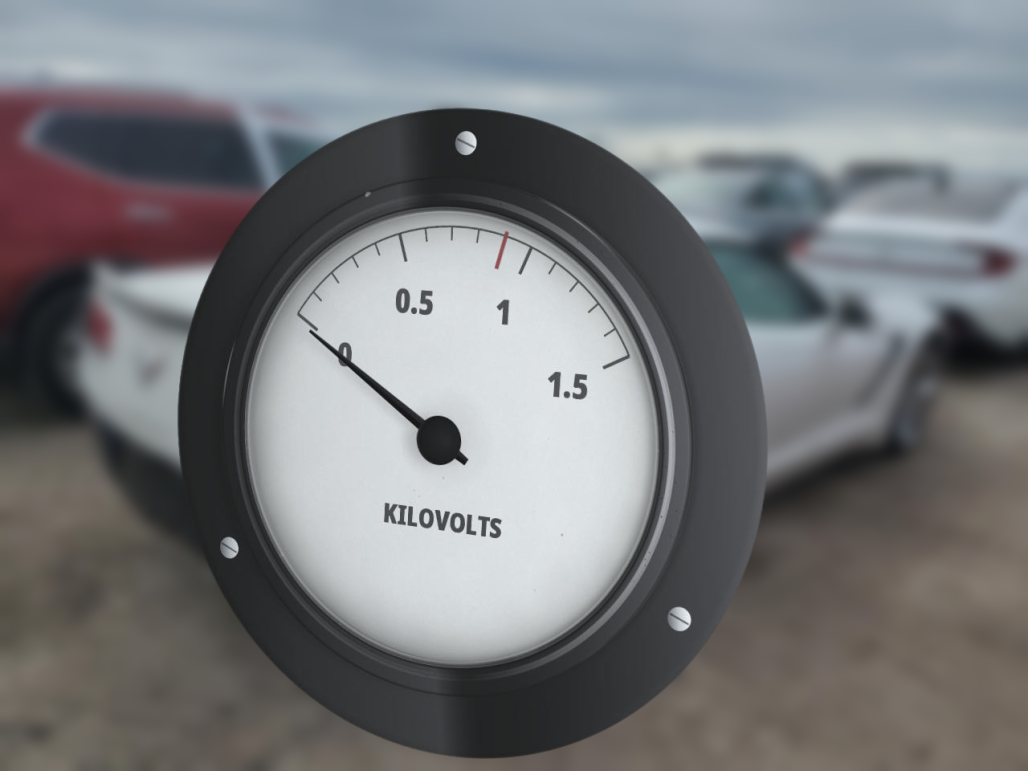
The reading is value=0 unit=kV
